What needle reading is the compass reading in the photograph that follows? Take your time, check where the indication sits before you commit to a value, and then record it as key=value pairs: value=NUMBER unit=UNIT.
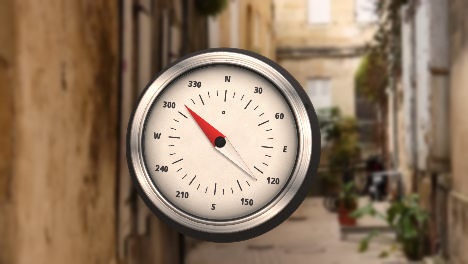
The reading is value=310 unit=°
